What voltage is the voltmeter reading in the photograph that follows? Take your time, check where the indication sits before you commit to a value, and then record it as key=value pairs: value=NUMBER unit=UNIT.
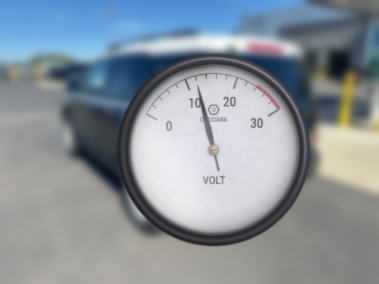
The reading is value=12 unit=V
